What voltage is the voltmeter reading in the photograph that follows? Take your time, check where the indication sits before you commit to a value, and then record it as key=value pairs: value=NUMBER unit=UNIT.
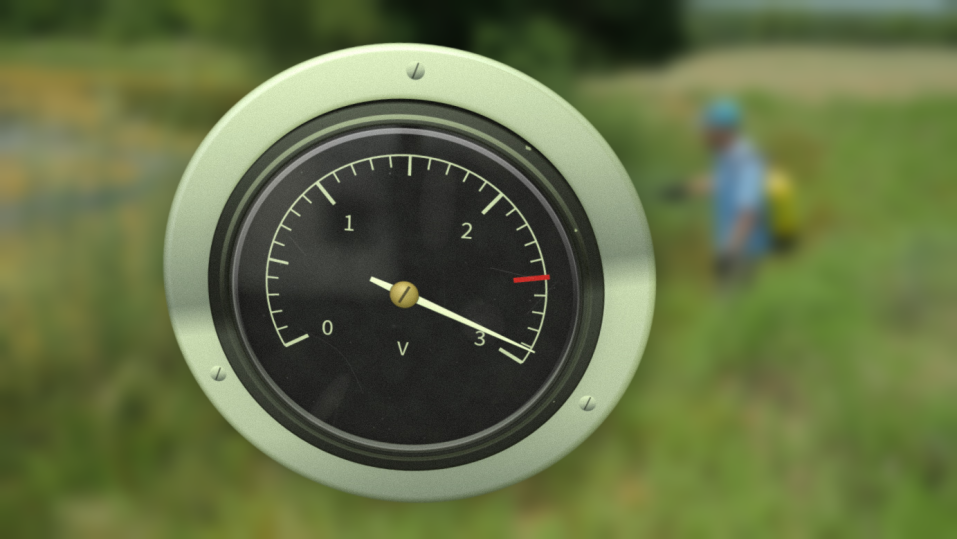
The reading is value=2.9 unit=V
